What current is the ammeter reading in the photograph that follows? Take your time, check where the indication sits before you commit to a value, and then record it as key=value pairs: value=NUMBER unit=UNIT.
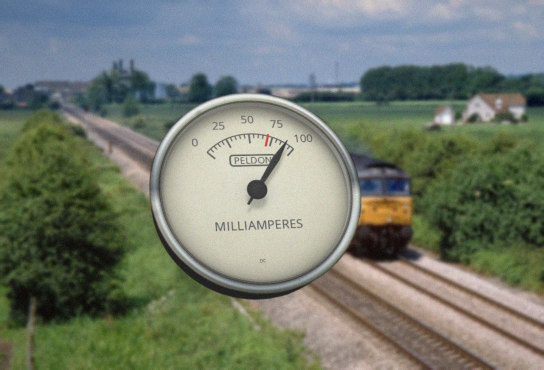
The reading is value=90 unit=mA
